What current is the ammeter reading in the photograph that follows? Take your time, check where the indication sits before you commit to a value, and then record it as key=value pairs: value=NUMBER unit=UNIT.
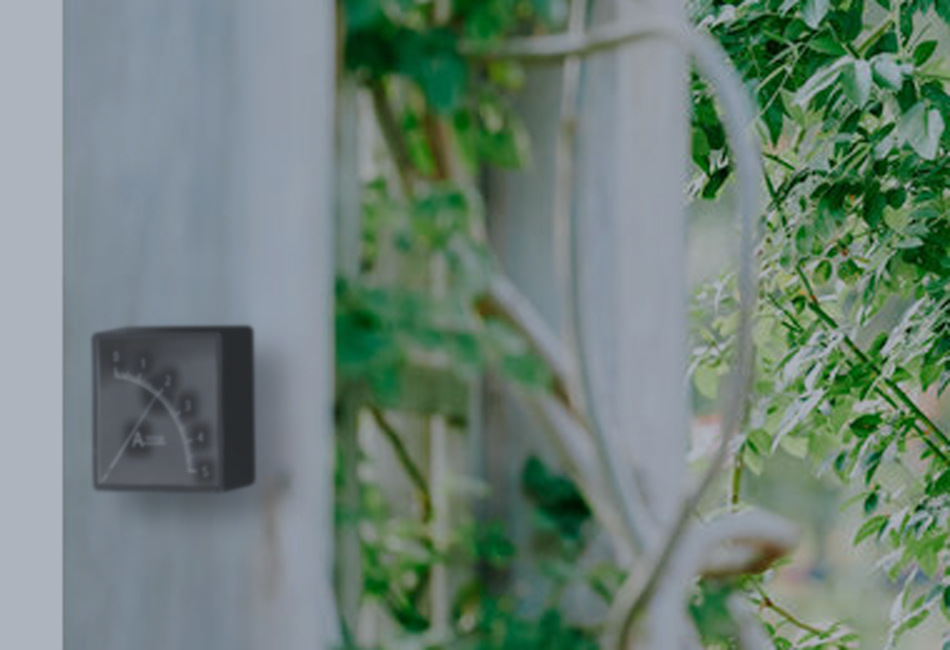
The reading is value=2 unit=A
